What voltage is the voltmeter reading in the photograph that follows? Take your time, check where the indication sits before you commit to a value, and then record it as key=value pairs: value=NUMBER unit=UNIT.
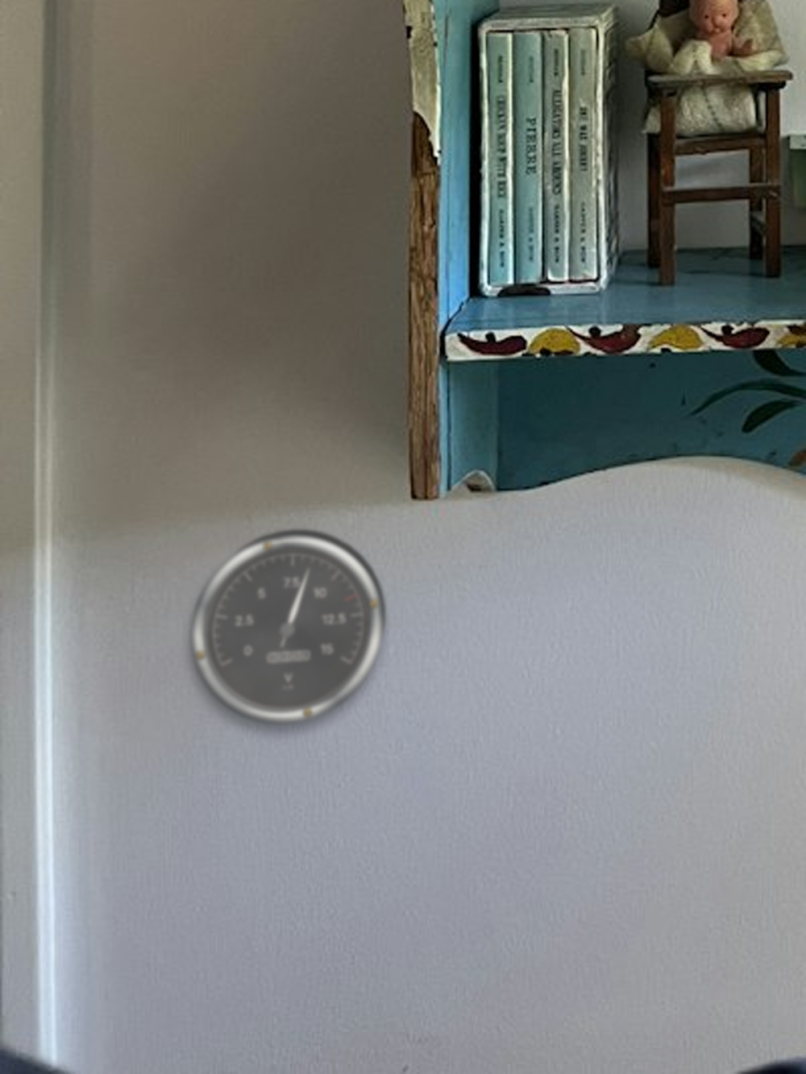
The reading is value=8.5 unit=V
